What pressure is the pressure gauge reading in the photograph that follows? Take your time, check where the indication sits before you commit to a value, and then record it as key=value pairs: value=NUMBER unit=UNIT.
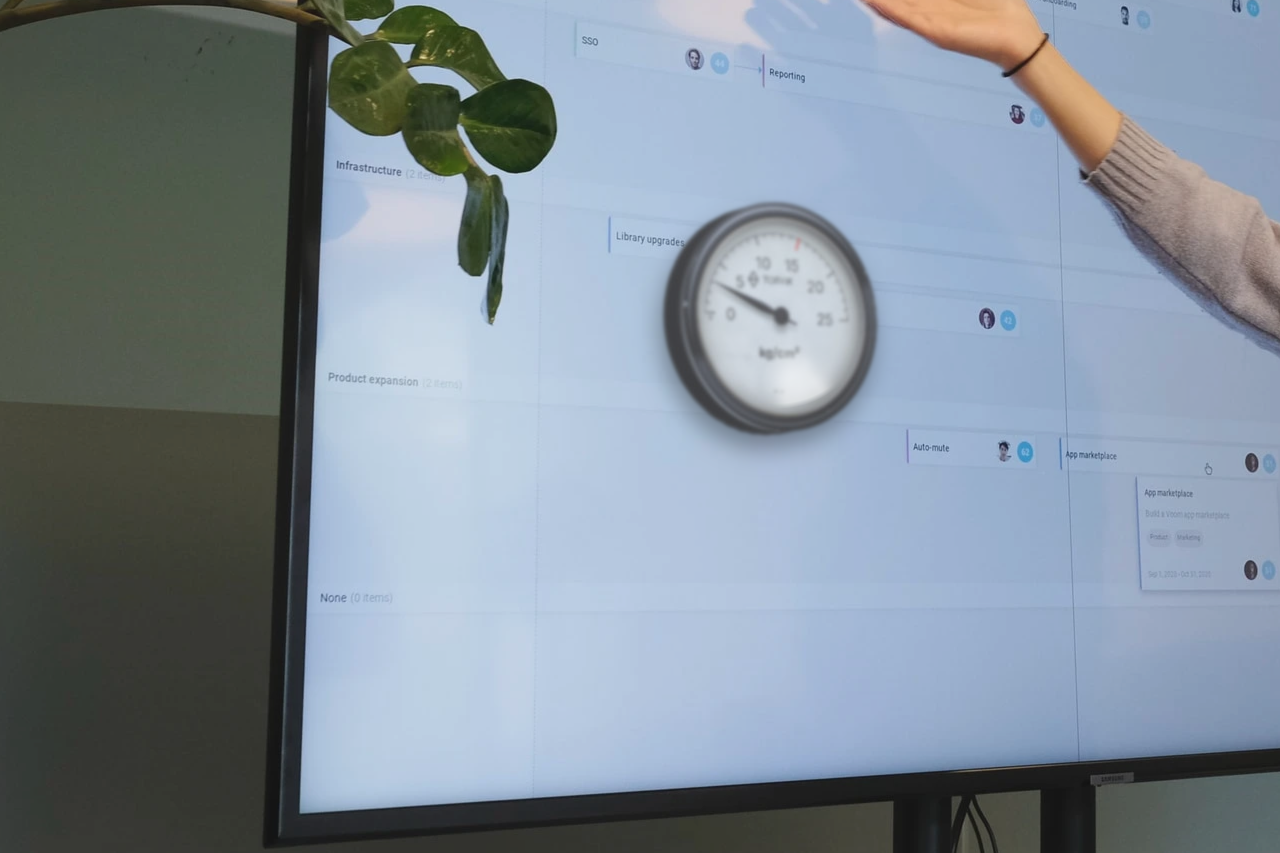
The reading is value=3 unit=kg/cm²
